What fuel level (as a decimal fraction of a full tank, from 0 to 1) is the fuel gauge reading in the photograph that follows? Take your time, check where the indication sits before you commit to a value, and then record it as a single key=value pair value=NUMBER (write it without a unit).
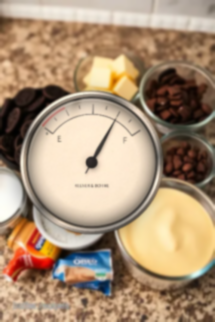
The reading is value=0.75
